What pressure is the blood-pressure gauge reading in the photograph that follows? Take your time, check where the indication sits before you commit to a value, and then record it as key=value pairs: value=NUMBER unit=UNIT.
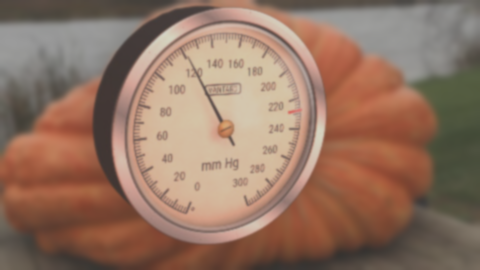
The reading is value=120 unit=mmHg
